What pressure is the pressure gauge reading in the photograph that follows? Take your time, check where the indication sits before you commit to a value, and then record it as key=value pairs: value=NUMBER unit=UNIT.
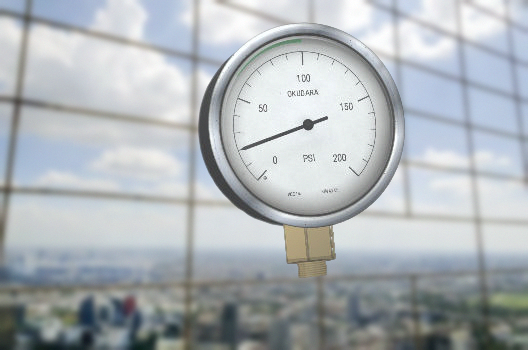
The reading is value=20 unit=psi
